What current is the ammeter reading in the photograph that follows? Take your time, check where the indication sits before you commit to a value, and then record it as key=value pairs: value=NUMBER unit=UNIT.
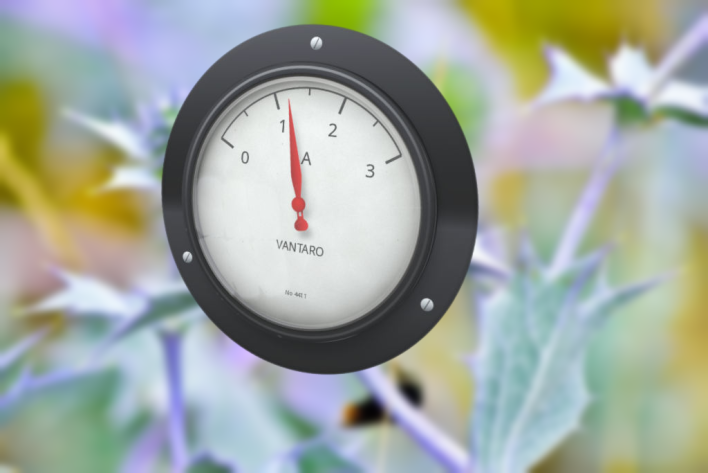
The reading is value=1.25 unit=A
